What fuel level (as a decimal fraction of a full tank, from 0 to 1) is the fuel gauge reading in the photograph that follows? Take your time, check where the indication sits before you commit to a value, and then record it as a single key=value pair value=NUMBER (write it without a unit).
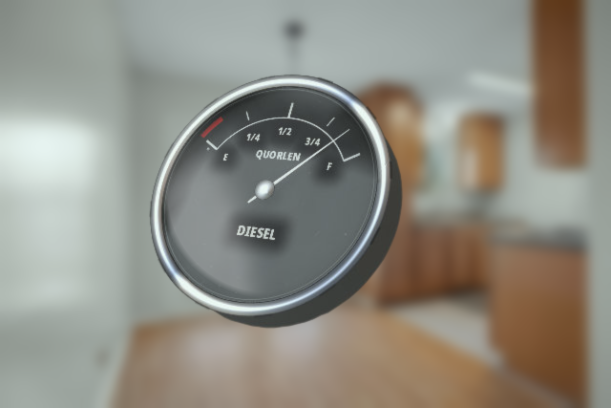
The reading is value=0.875
